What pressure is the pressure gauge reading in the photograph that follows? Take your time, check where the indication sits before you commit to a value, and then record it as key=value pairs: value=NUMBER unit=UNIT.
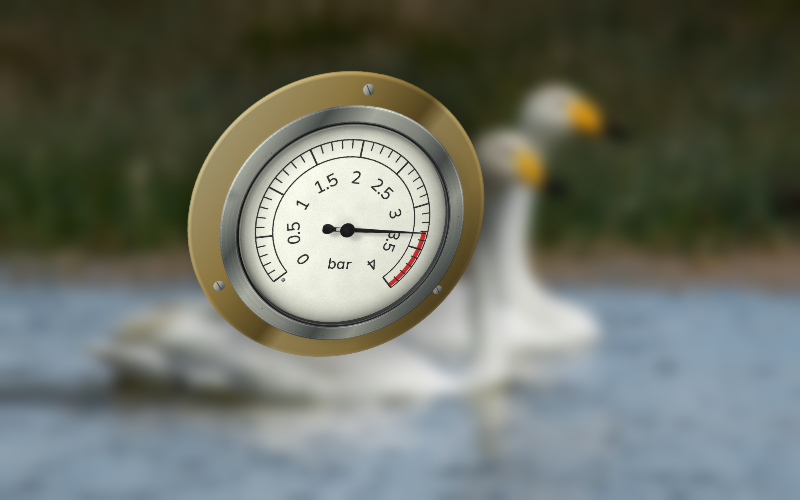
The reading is value=3.3 unit=bar
